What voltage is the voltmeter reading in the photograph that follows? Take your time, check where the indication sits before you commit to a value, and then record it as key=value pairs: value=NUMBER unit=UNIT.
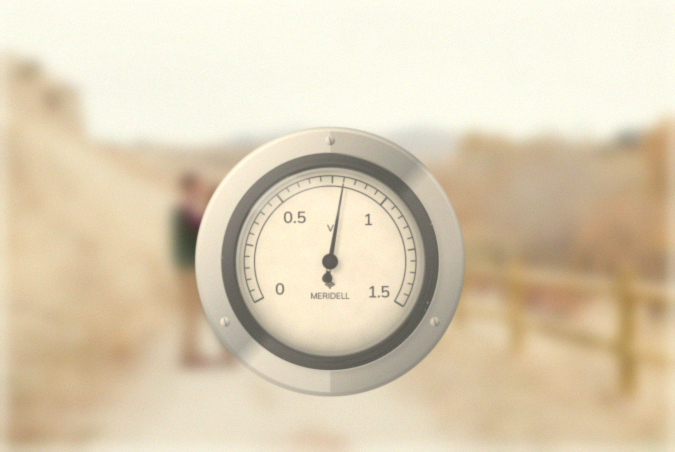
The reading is value=0.8 unit=V
